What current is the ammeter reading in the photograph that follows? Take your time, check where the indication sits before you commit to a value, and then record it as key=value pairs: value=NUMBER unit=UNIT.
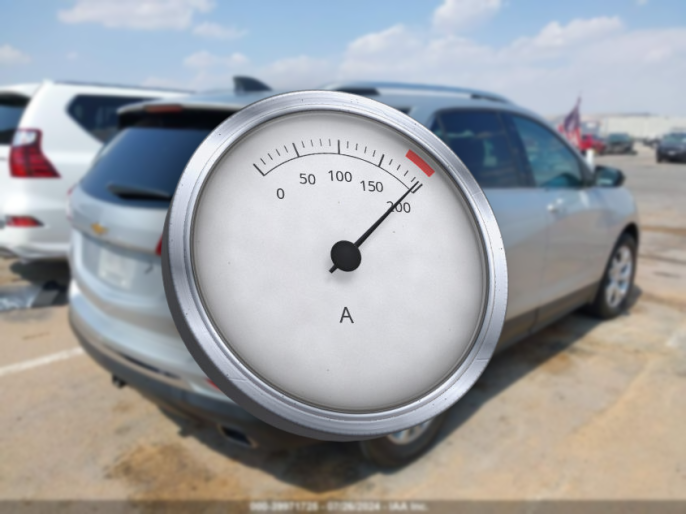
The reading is value=195 unit=A
